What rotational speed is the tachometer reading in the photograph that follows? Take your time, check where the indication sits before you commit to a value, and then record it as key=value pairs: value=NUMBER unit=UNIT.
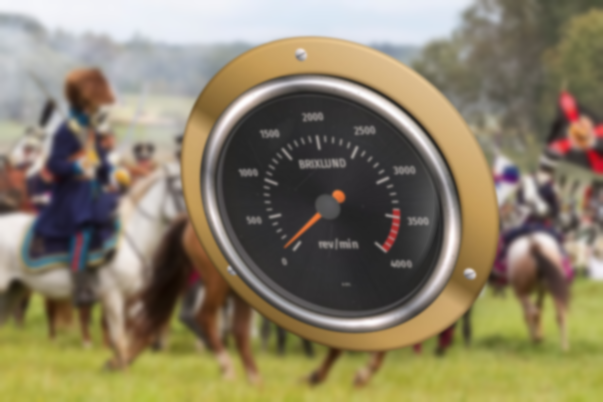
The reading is value=100 unit=rpm
